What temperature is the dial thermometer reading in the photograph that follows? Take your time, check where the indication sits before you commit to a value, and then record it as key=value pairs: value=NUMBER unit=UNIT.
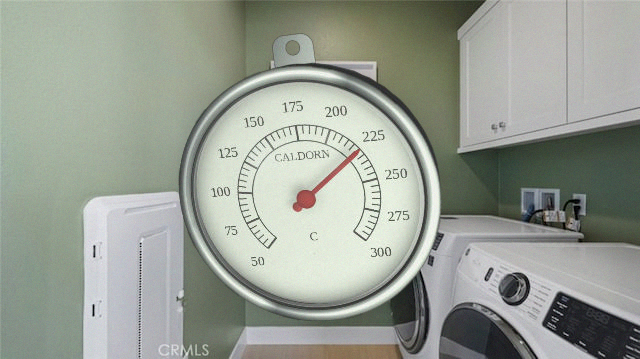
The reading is value=225 unit=°C
